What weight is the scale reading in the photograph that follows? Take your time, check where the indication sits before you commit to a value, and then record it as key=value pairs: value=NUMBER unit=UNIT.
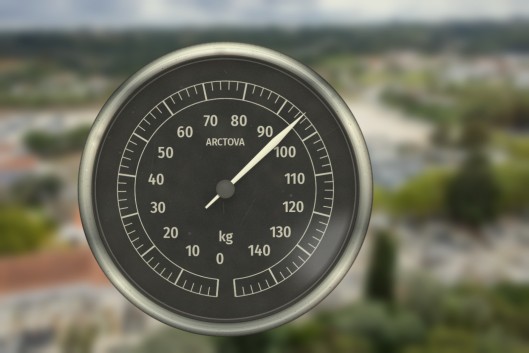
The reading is value=95 unit=kg
